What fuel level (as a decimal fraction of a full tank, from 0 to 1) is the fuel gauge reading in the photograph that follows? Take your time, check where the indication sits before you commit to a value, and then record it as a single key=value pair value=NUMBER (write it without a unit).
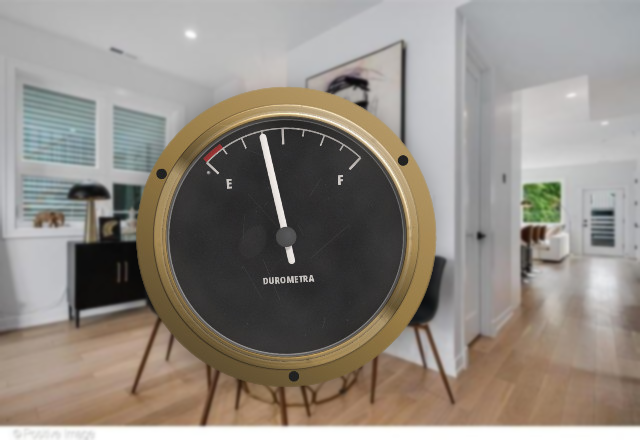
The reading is value=0.375
